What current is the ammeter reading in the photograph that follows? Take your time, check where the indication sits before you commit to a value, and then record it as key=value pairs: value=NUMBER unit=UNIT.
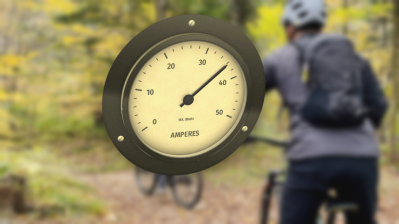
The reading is value=36 unit=A
